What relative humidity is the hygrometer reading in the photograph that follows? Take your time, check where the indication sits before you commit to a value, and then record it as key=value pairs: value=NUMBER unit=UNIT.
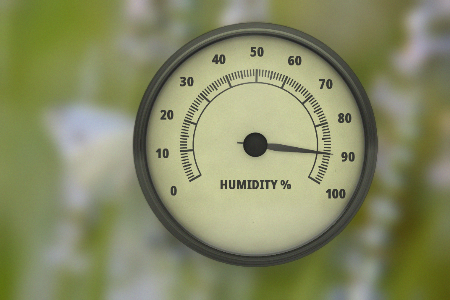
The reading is value=90 unit=%
